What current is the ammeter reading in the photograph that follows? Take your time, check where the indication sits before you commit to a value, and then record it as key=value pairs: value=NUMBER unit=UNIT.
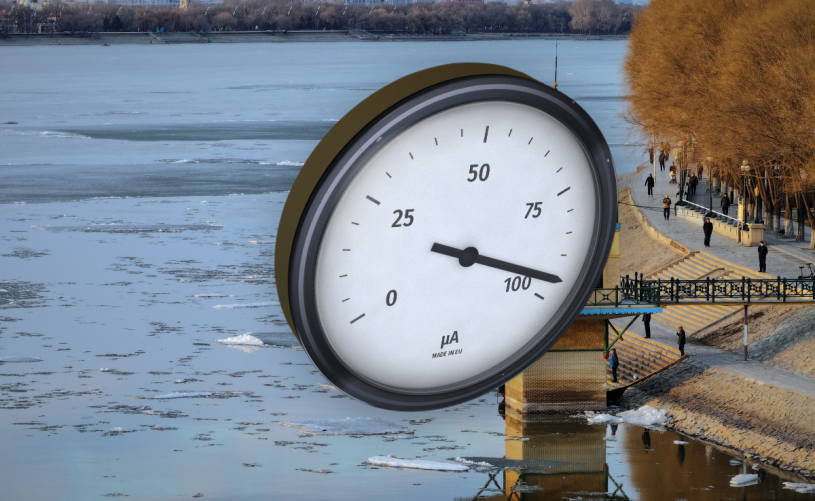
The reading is value=95 unit=µA
